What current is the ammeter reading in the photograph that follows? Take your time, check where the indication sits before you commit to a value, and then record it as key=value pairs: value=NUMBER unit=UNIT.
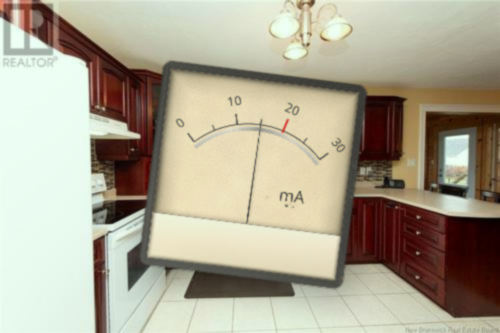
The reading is value=15 unit=mA
